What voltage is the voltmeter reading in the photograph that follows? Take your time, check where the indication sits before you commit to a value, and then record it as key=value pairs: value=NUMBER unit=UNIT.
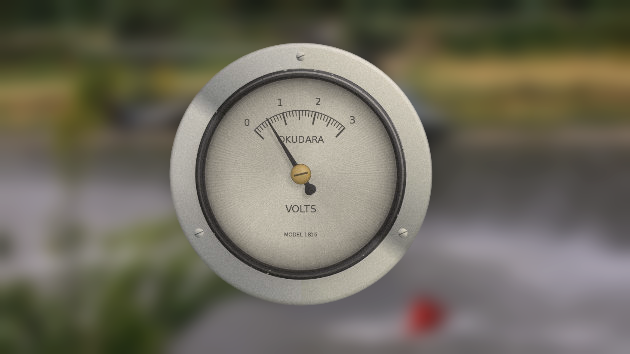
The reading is value=0.5 unit=V
